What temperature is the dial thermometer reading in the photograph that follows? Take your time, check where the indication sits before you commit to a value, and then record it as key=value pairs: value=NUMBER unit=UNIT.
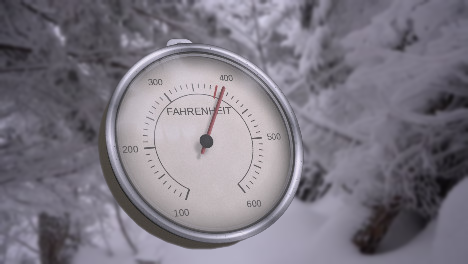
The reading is value=400 unit=°F
